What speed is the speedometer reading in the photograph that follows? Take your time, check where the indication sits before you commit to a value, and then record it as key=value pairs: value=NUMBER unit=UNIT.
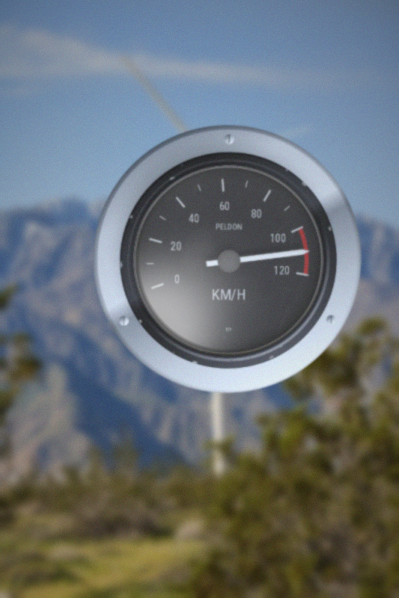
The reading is value=110 unit=km/h
